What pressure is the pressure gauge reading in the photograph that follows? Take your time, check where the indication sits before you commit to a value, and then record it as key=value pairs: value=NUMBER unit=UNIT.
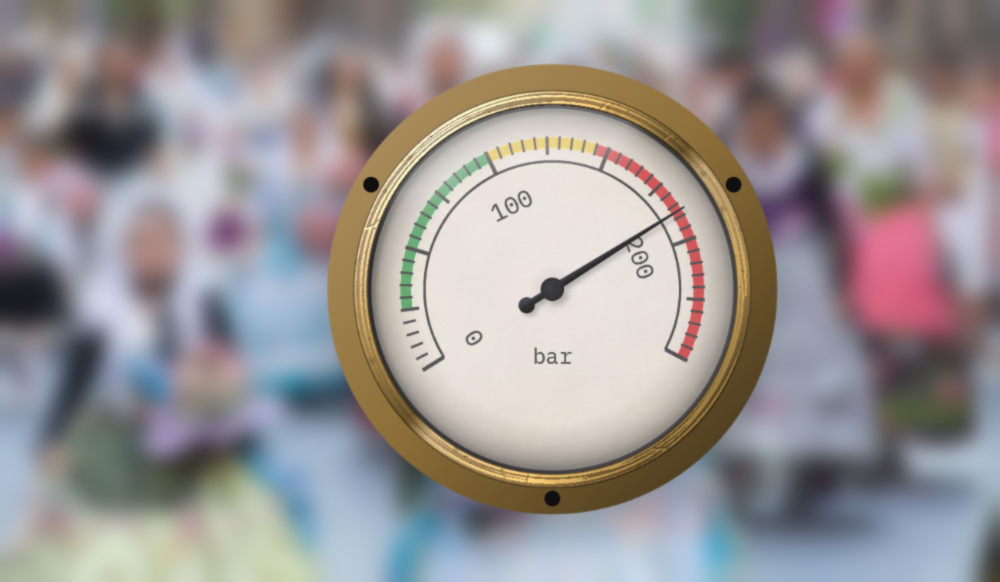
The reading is value=187.5 unit=bar
